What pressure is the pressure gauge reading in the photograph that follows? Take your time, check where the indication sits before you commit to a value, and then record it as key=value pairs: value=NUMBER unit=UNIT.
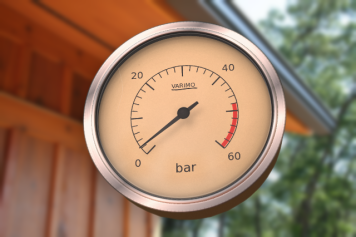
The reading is value=2 unit=bar
